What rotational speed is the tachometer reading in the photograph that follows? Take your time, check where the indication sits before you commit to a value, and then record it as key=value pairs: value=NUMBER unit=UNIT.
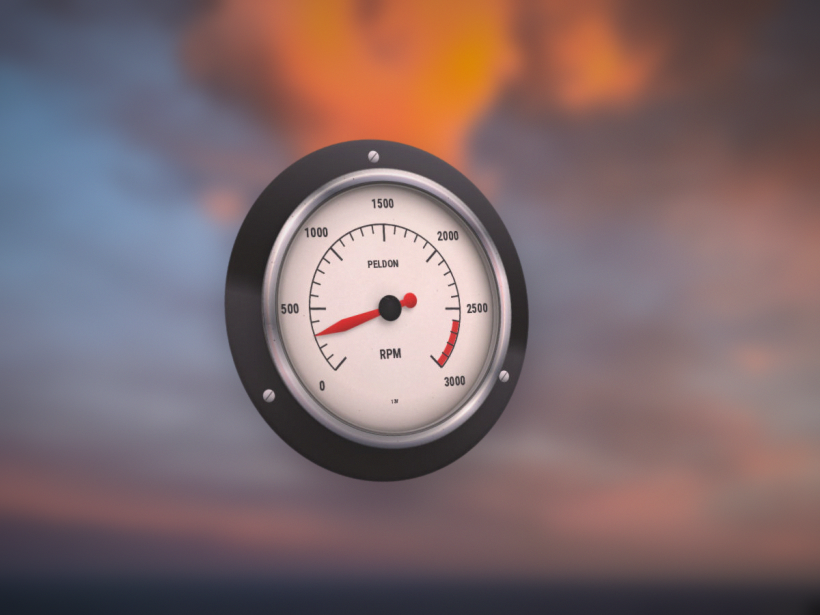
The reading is value=300 unit=rpm
